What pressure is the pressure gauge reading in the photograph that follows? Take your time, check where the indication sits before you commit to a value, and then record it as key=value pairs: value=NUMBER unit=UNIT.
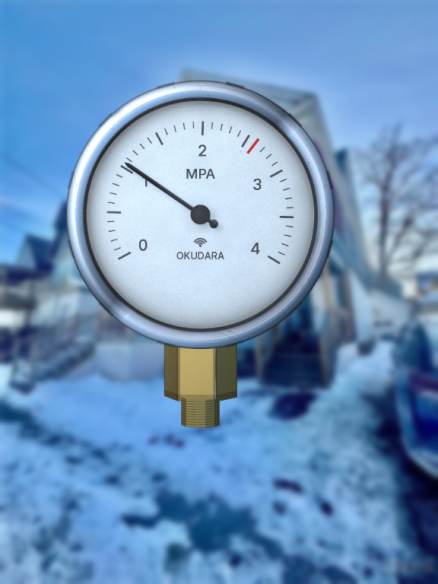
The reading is value=1.05 unit=MPa
